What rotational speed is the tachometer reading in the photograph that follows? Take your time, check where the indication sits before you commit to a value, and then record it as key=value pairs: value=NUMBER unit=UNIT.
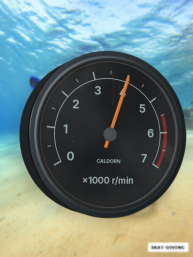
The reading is value=4000 unit=rpm
